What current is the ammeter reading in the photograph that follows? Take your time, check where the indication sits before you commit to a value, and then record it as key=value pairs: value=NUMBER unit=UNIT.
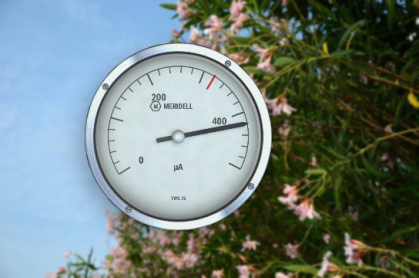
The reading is value=420 unit=µA
